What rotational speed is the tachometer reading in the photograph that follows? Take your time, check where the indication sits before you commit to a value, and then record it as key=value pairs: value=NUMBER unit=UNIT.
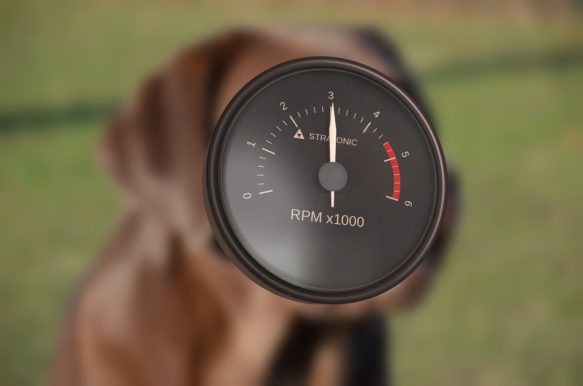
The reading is value=3000 unit=rpm
